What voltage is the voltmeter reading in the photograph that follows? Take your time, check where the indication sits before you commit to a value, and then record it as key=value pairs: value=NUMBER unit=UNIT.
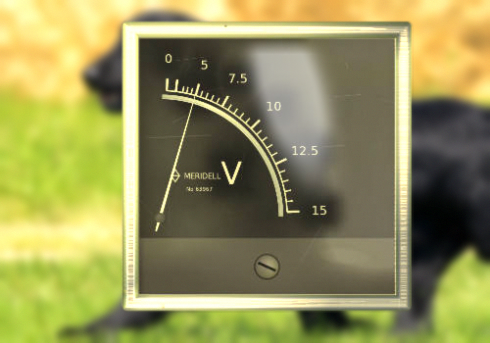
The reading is value=5 unit=V
